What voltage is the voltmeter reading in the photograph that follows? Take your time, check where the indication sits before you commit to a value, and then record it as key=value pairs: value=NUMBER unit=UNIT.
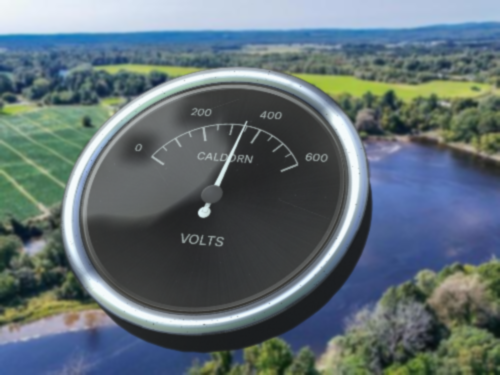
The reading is value=350 unit=V
